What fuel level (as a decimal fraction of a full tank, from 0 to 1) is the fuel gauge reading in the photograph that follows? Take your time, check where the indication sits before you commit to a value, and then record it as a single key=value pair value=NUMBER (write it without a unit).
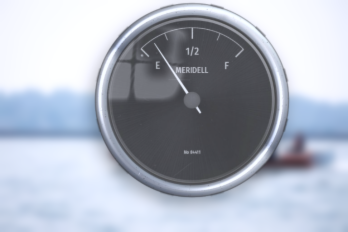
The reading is value=0.125
